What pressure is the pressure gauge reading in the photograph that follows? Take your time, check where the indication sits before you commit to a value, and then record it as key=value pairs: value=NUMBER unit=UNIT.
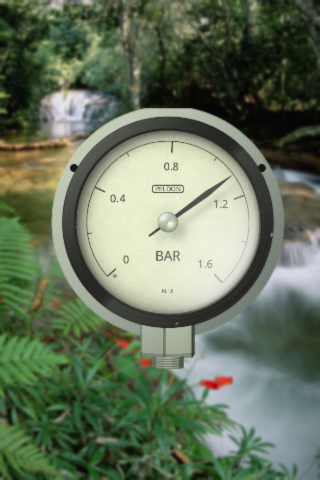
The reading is value=1.1 unit=bar
